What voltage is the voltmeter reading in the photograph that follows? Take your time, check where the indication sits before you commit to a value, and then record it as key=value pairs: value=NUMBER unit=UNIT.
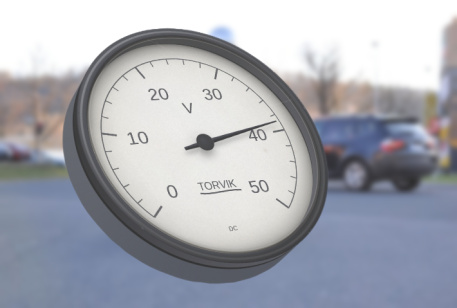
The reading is value=39 unit=V
